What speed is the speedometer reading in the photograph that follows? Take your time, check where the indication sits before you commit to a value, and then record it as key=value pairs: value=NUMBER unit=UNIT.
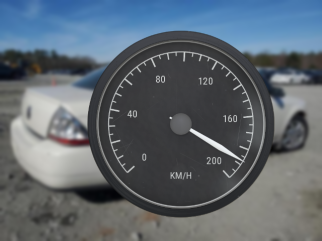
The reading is value=187.5 unit=km/h
